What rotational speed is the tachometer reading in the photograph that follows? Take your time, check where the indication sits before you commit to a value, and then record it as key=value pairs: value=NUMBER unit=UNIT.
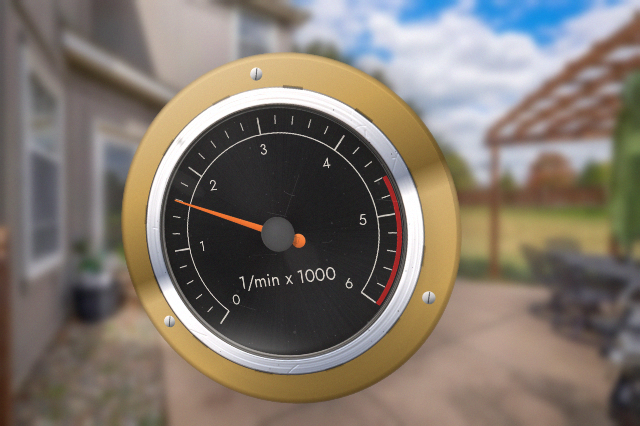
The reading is value=1600 unit=rpm
